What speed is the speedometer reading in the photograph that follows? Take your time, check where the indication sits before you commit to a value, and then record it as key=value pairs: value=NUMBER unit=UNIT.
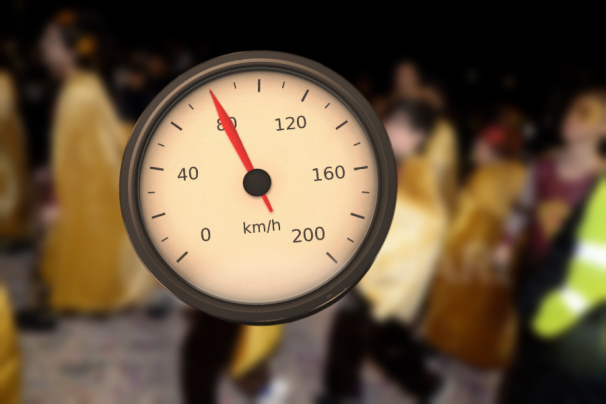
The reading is value=80 unit=km/h
